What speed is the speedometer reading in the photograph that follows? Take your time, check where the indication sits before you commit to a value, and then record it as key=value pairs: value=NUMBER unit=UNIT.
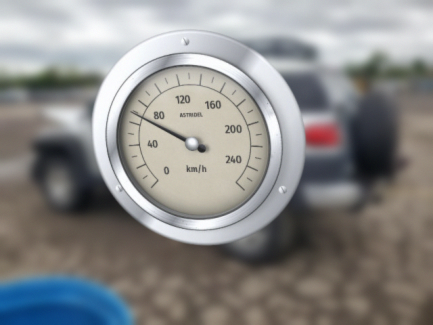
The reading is value=70 unit=km/h
